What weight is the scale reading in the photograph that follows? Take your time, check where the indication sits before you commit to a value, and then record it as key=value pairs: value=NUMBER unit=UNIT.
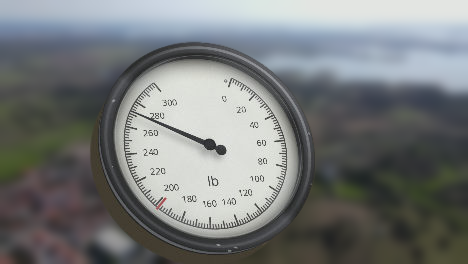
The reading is value=270 unit=lb
